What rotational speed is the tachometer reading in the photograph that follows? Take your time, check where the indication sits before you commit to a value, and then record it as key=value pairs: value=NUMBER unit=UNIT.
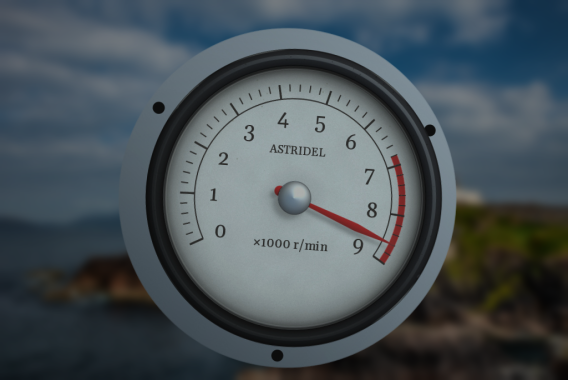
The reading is value=8600 unit=rpm
